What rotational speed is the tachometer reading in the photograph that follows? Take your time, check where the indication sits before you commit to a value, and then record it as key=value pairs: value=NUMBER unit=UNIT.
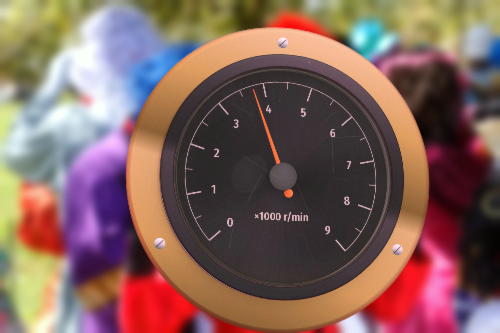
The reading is value=3750 unit=rpm
